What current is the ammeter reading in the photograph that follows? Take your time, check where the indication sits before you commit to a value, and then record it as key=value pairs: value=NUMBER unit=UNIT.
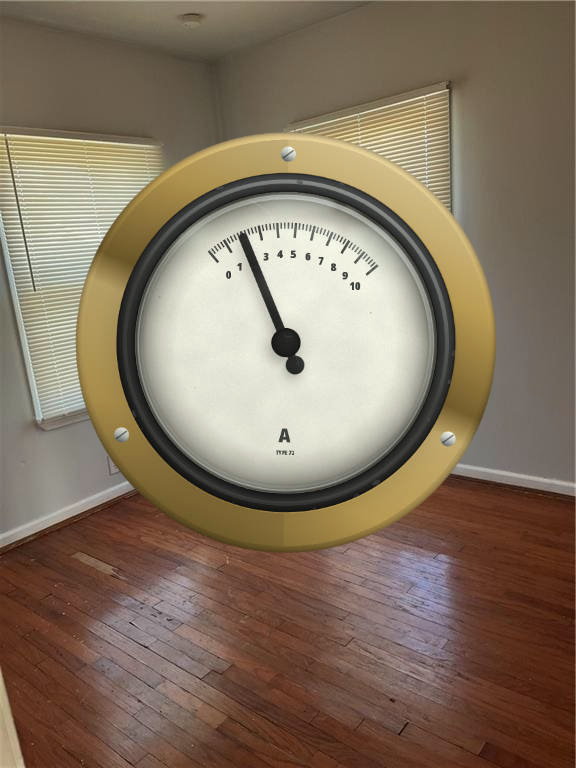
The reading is value=2 unit=A
